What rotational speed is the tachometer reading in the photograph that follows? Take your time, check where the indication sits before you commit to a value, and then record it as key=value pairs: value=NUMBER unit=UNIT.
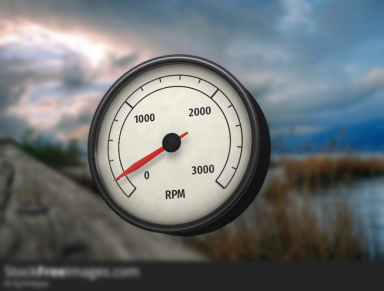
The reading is value=200 unit=rpm
